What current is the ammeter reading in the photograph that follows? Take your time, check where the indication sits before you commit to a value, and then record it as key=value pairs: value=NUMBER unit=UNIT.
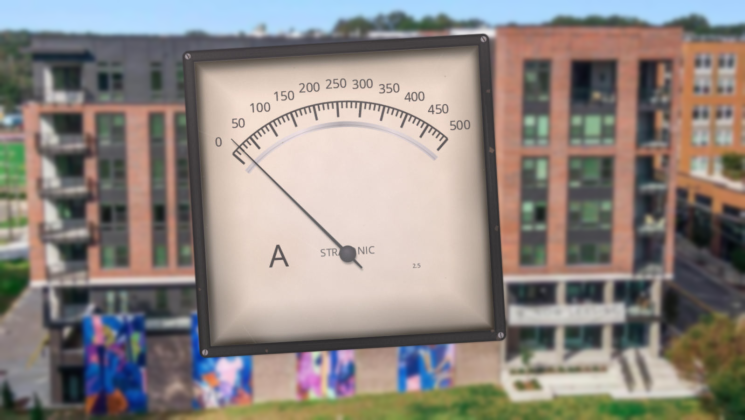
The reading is value=20 unit=A
